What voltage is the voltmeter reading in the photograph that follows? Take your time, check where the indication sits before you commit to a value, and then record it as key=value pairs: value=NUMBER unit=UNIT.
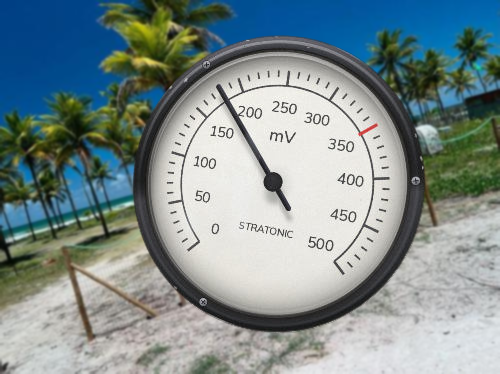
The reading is value=180 unit=mV
